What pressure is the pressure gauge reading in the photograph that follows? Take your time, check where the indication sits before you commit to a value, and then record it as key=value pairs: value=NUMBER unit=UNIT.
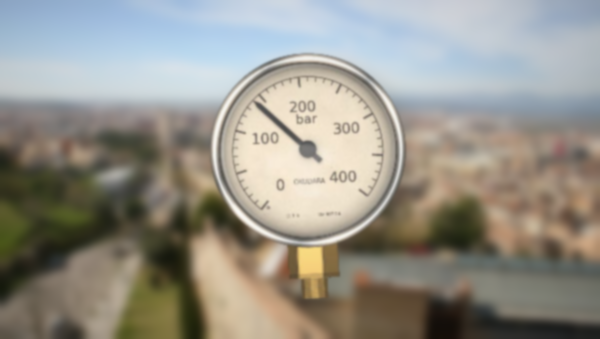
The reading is value=140 unit=bar
